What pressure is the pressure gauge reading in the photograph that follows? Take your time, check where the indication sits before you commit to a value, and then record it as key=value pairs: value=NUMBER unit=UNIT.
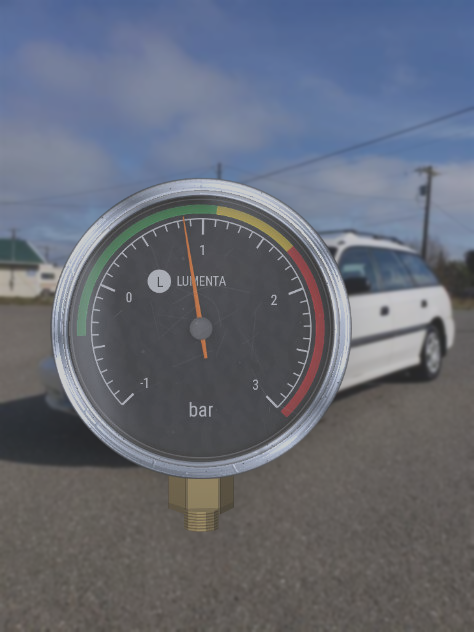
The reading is value=0.85 unit=bar
